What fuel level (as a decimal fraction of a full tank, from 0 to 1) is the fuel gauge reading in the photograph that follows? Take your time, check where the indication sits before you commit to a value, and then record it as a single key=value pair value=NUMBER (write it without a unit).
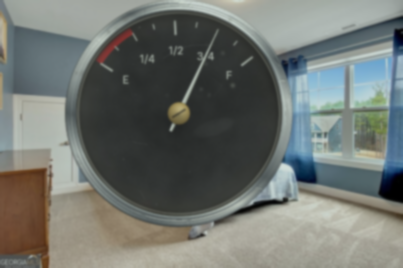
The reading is value=0.75
